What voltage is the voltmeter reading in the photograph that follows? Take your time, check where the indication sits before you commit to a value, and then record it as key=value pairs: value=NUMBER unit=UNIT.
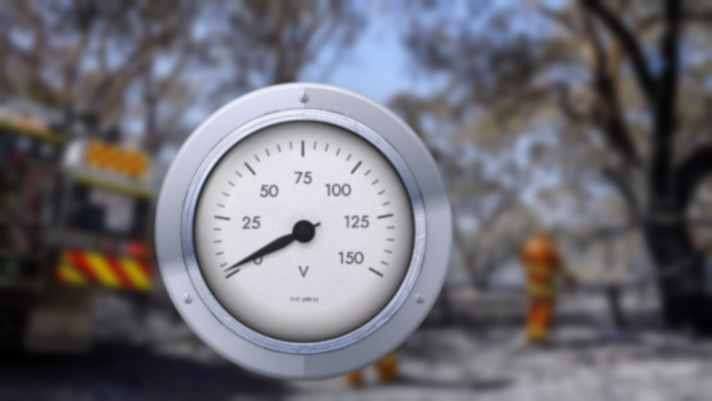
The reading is value=2.5 unit=V
